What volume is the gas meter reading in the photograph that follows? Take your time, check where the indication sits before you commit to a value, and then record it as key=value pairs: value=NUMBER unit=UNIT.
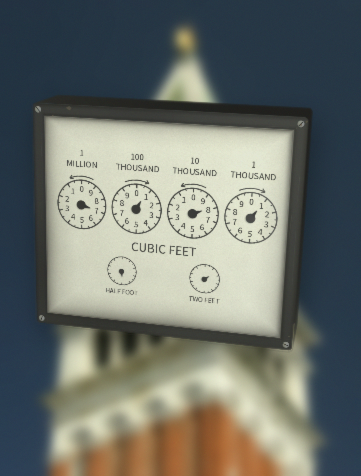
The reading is value=708100 unit=ft³
